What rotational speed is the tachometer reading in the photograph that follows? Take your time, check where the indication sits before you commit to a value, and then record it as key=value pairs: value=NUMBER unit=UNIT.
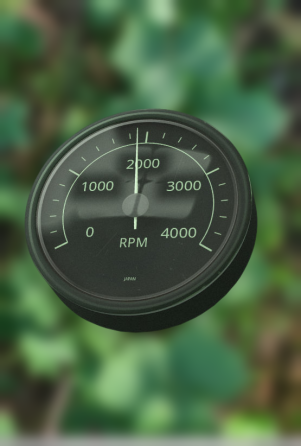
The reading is value=1900 unit=rpm
